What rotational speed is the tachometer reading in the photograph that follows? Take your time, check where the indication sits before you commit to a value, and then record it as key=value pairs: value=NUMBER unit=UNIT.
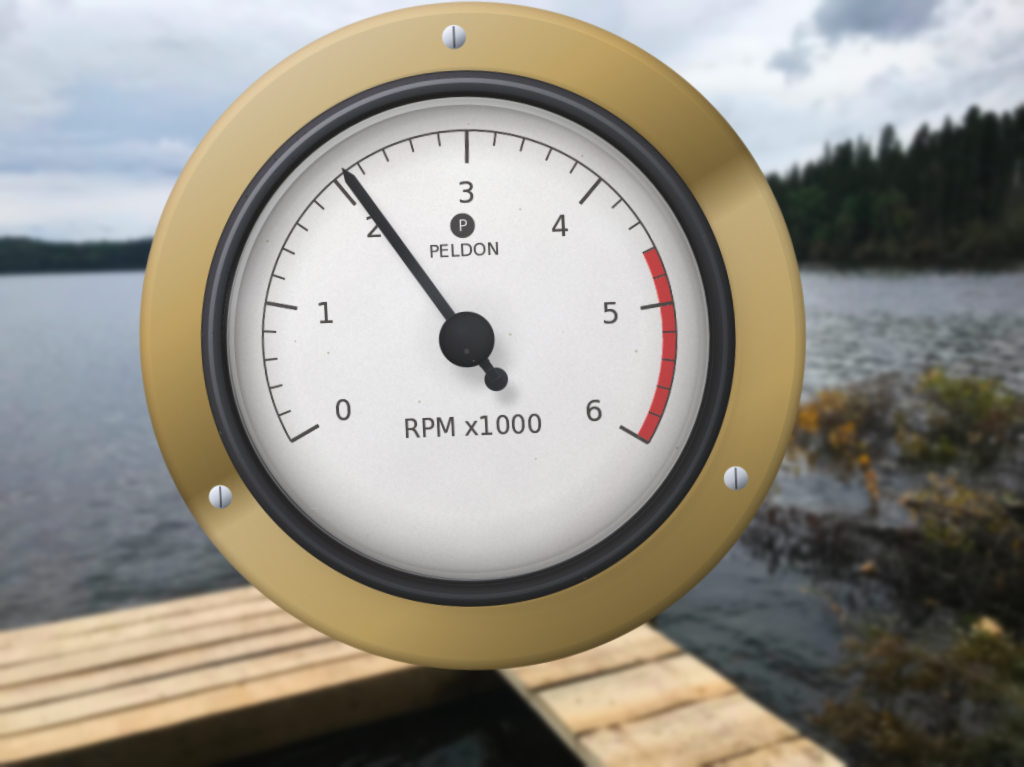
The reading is value=2100 unit=rpm
